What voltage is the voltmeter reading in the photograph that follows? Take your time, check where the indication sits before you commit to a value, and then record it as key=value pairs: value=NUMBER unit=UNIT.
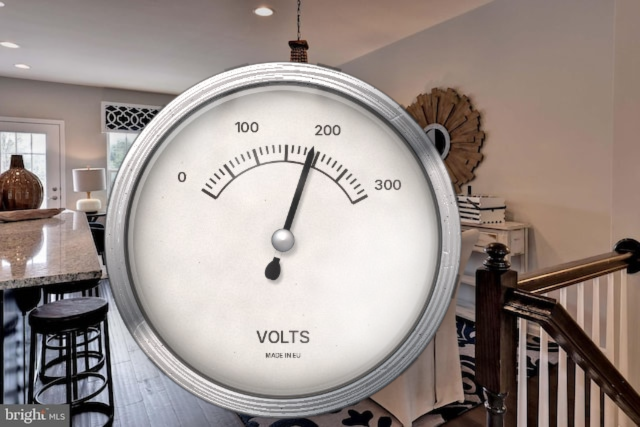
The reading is value=190 unit=V
